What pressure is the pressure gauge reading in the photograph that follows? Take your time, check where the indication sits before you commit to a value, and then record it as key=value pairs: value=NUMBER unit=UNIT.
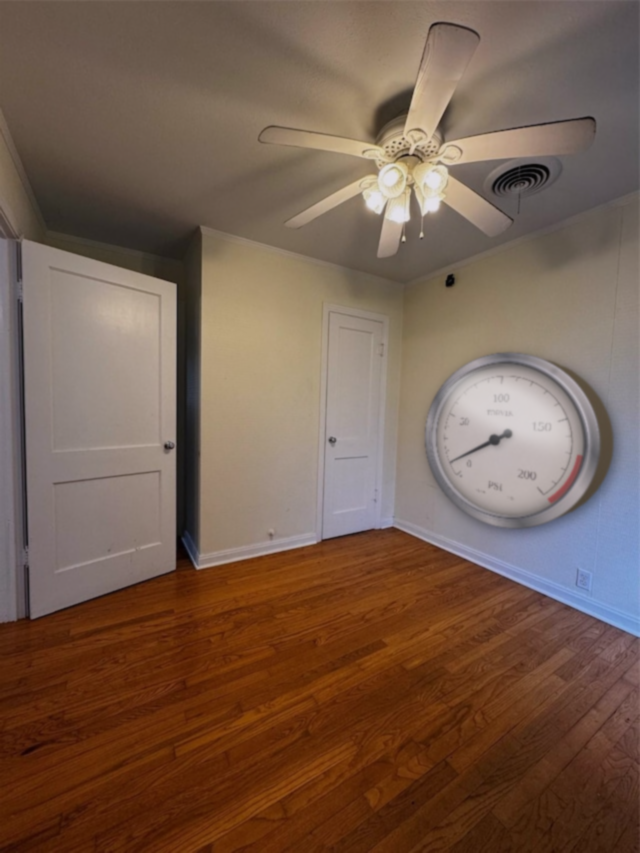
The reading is value=10 unit=psi
